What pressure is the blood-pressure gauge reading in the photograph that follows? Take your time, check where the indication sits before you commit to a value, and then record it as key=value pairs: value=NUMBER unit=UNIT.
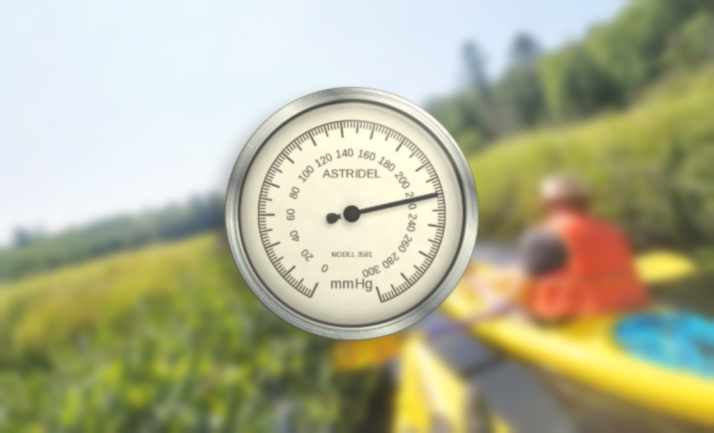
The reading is value=220 unit=mmHg
